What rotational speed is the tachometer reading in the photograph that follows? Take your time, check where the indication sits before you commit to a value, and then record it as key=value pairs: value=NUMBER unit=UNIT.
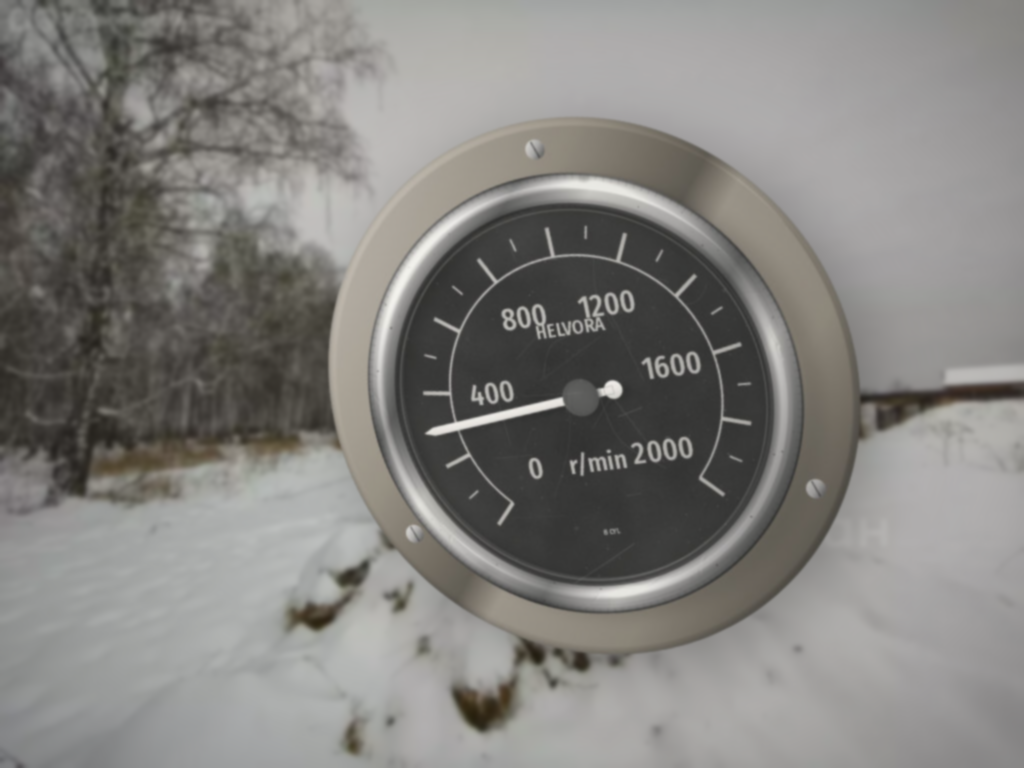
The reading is value=300 unit=rpm
